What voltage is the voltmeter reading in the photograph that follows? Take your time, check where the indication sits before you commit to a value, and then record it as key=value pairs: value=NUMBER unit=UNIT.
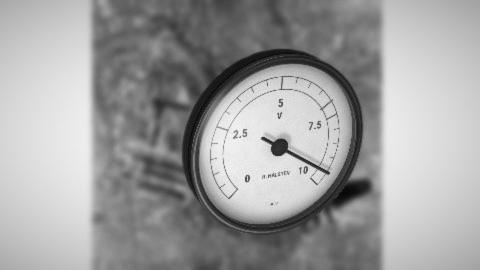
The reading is value=9.5 unit=V
